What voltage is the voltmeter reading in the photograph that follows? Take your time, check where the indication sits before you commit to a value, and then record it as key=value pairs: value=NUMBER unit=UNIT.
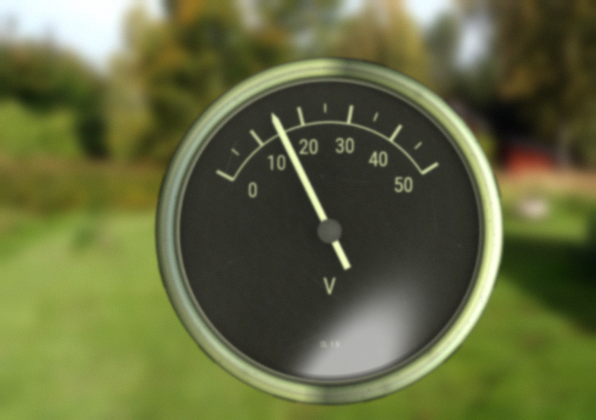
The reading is value=15 unit=V
